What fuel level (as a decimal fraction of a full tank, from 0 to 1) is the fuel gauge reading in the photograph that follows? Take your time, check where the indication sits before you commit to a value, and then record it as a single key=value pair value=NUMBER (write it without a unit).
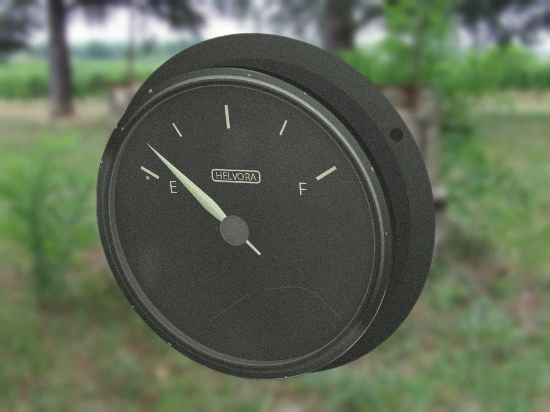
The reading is value=0.125
